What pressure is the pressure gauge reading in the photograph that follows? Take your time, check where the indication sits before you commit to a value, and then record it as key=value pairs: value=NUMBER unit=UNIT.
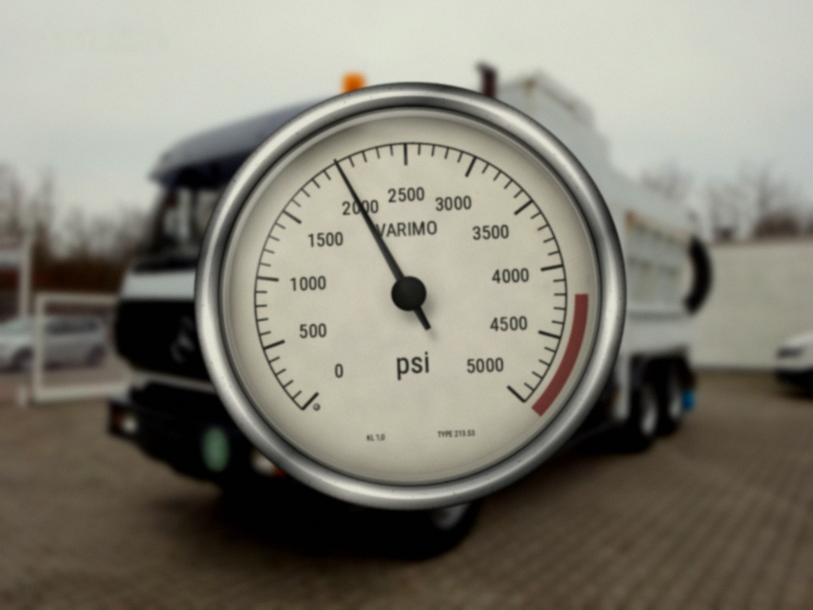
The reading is value=2000 unit=psi
